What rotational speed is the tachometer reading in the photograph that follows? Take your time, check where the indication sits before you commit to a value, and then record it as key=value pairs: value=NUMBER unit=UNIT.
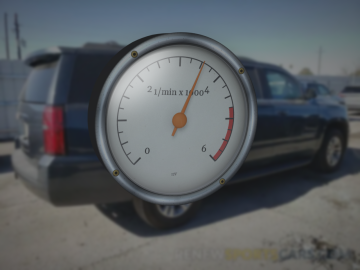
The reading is value=3500 unit=rpm
